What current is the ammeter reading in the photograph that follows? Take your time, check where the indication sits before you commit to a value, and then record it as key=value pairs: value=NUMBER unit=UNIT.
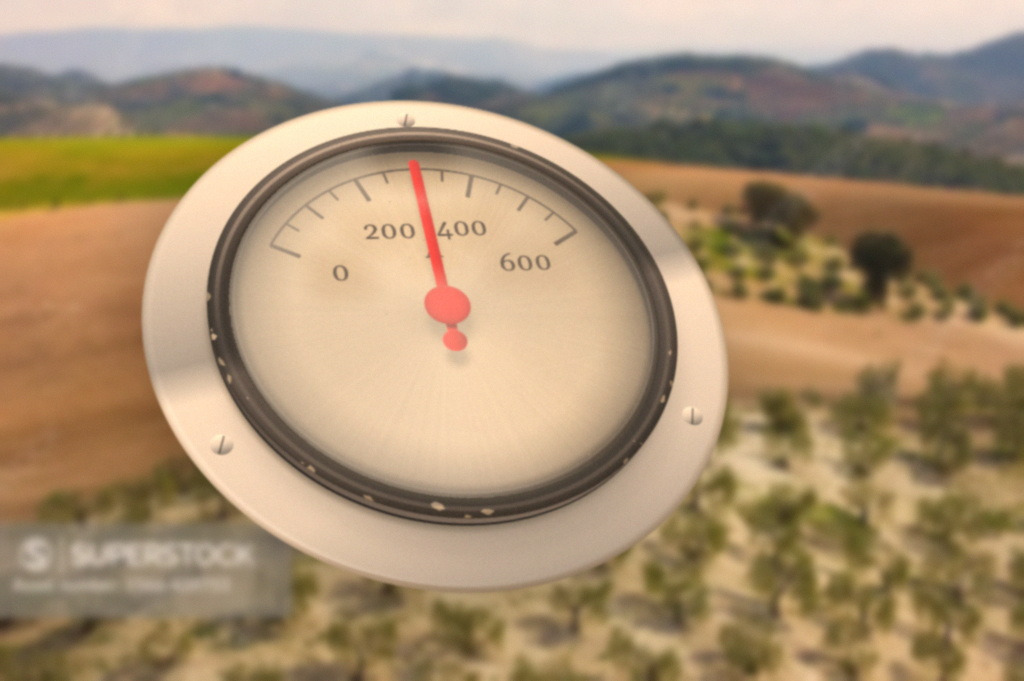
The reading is value=300 unit=A
